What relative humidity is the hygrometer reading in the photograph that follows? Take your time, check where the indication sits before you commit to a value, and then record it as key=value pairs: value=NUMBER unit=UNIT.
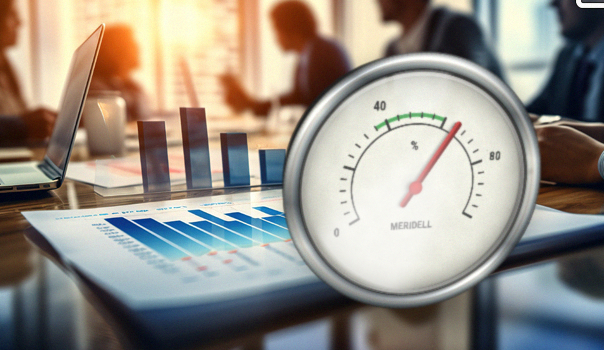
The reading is value=64 unit=%
